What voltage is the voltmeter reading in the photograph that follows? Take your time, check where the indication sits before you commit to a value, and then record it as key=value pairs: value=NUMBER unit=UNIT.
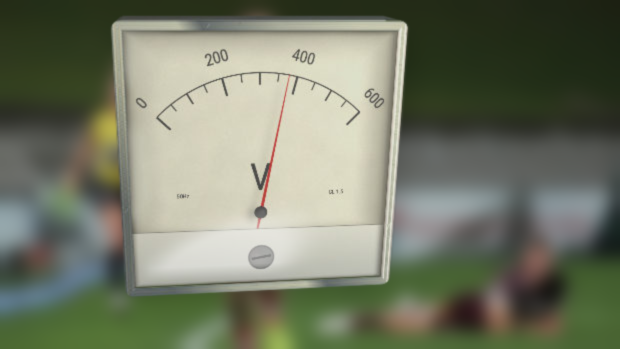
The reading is value=375 unit=V
